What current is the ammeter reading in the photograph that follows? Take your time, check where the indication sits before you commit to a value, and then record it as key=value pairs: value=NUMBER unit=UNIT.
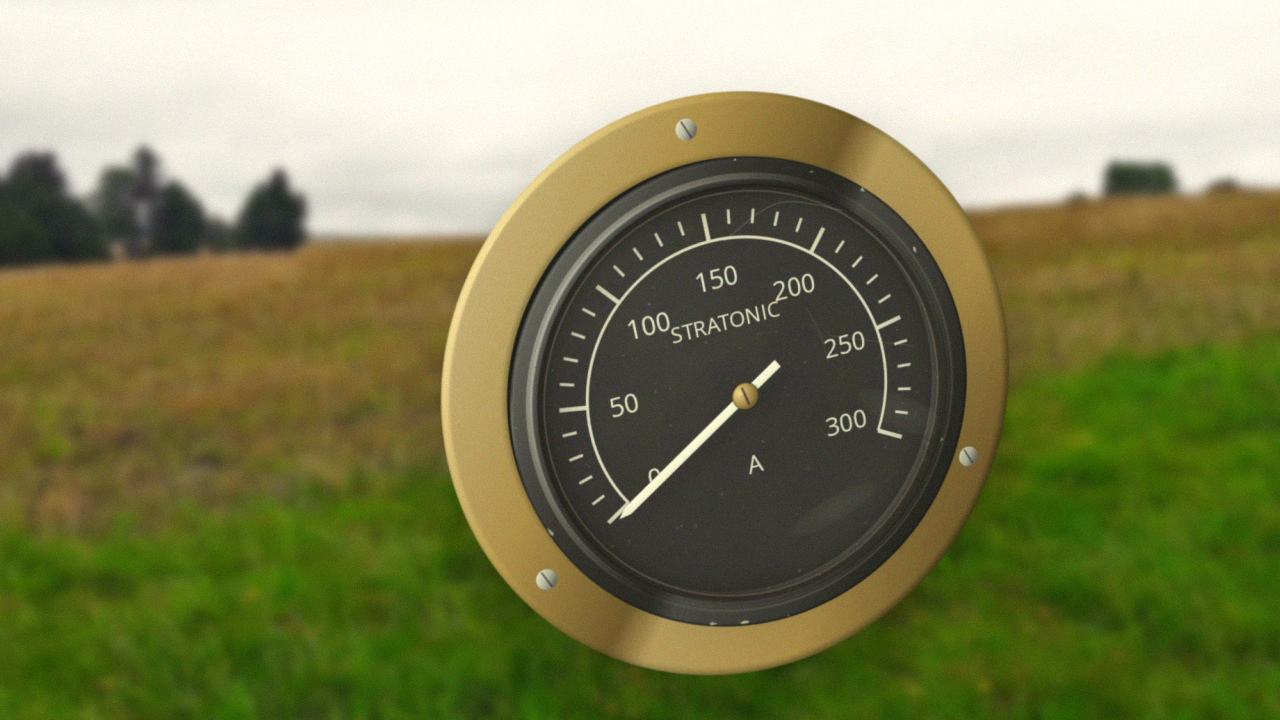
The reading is value=0 unit=A
